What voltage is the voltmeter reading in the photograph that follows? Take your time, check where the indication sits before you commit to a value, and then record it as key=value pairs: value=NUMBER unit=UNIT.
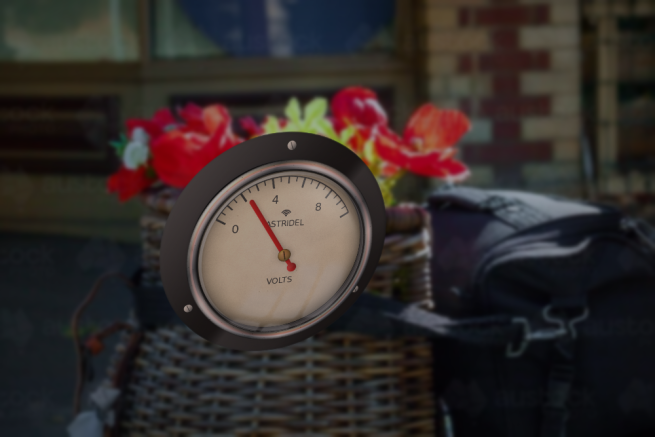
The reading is value=2.25 unit=V
